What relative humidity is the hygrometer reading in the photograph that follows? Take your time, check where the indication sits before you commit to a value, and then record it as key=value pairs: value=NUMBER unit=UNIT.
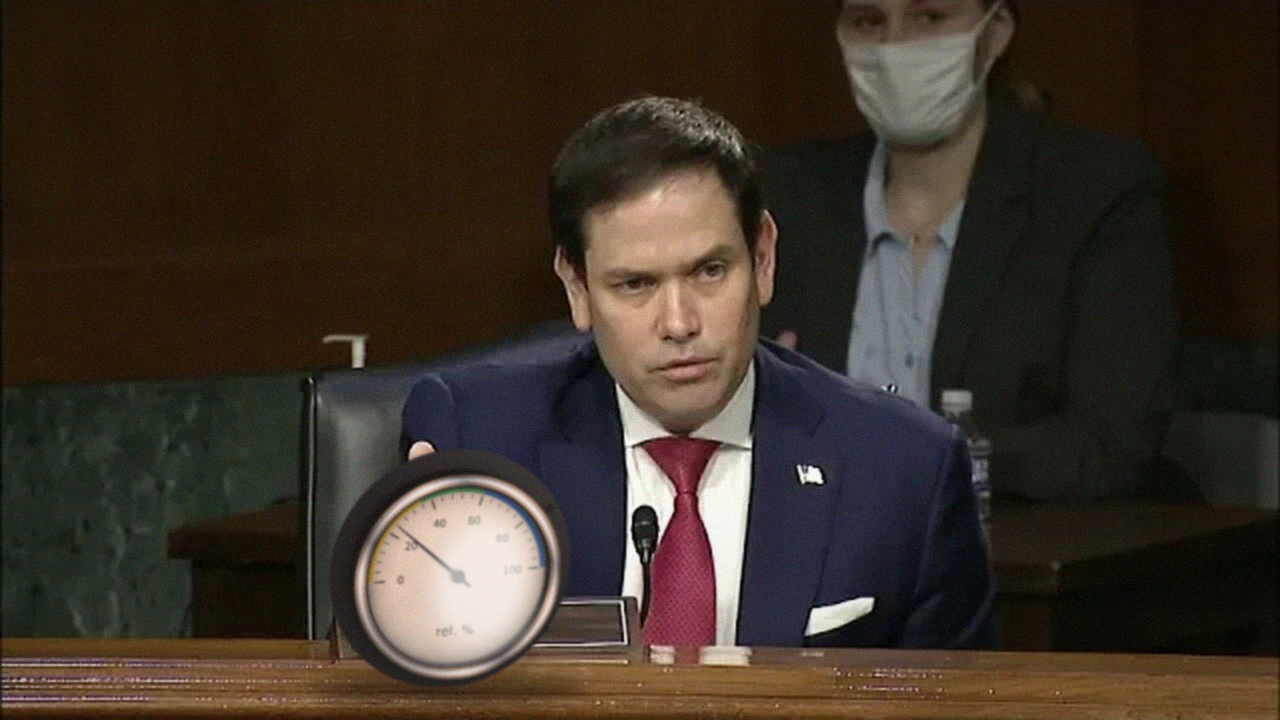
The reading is value=24 unit=%
